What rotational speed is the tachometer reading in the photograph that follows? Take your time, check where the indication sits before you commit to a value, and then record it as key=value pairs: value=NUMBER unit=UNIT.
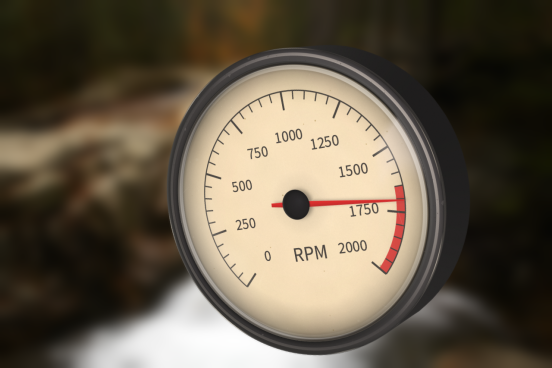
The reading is value=1700 unit=rpm
